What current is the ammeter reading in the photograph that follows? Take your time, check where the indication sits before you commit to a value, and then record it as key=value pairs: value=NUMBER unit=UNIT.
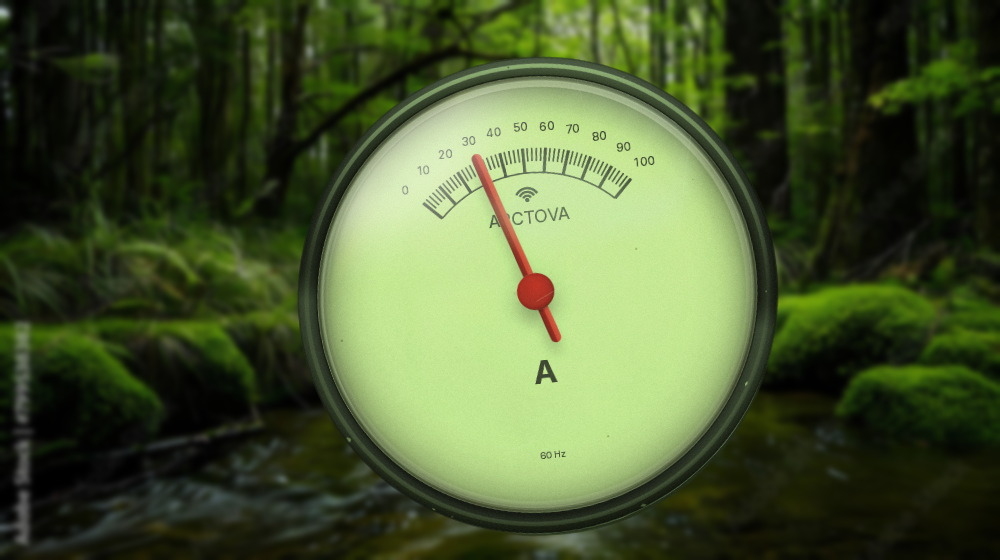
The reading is value=30 unit=A
